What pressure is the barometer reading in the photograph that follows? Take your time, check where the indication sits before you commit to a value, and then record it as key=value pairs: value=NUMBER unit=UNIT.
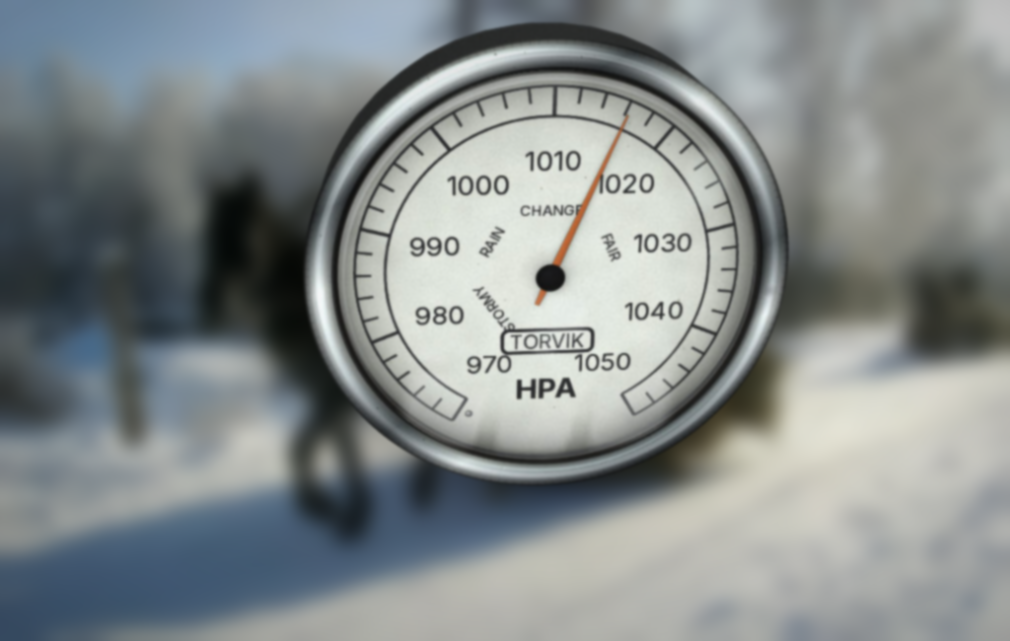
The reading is value=1016 unit=hPa
